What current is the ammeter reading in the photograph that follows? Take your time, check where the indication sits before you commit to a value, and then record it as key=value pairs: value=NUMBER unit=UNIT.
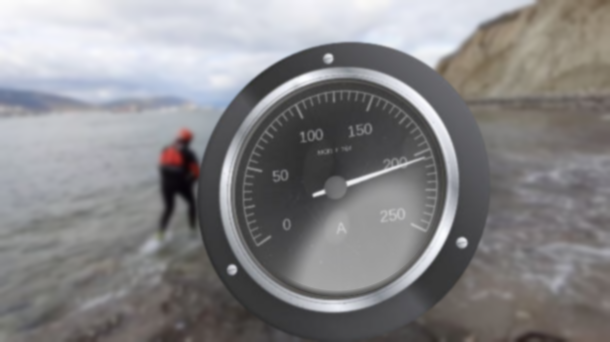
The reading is value=205 unit=A
